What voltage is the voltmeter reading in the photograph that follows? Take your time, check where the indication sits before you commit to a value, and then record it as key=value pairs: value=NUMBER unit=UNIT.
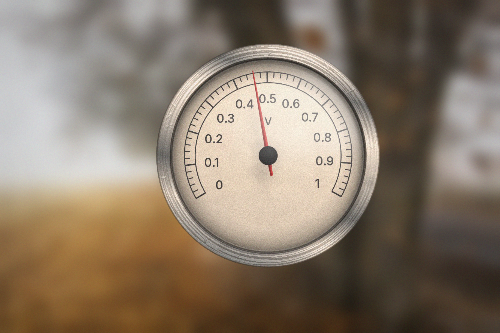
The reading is value=0.46 unit=V
